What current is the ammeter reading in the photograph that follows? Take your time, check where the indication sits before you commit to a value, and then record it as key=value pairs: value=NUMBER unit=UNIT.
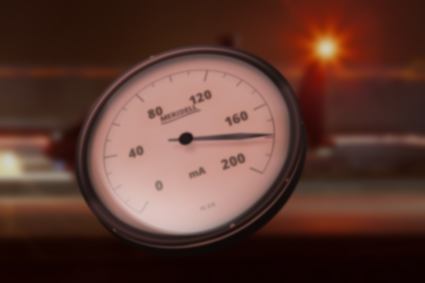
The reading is value=180 unit=mA
